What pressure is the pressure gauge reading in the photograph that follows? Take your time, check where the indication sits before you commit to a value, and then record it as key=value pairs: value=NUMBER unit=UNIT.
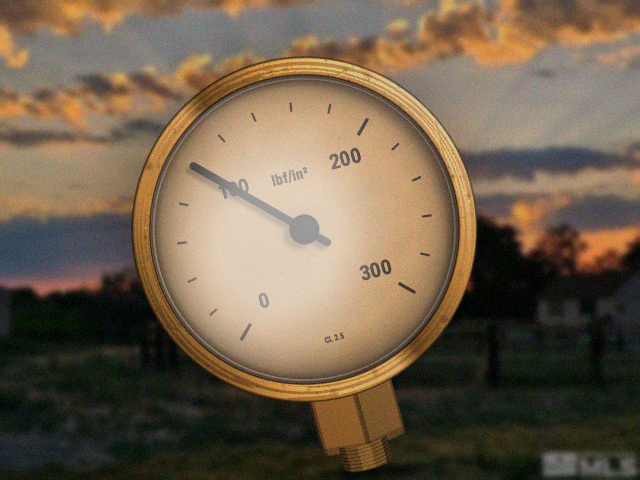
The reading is value=100 unit=psi
